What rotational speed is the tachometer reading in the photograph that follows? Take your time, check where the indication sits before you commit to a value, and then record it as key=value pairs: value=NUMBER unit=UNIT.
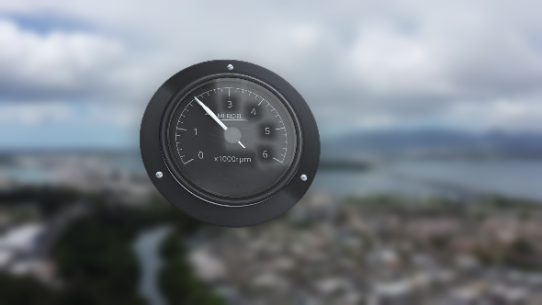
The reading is value=2000 unit=rpm
